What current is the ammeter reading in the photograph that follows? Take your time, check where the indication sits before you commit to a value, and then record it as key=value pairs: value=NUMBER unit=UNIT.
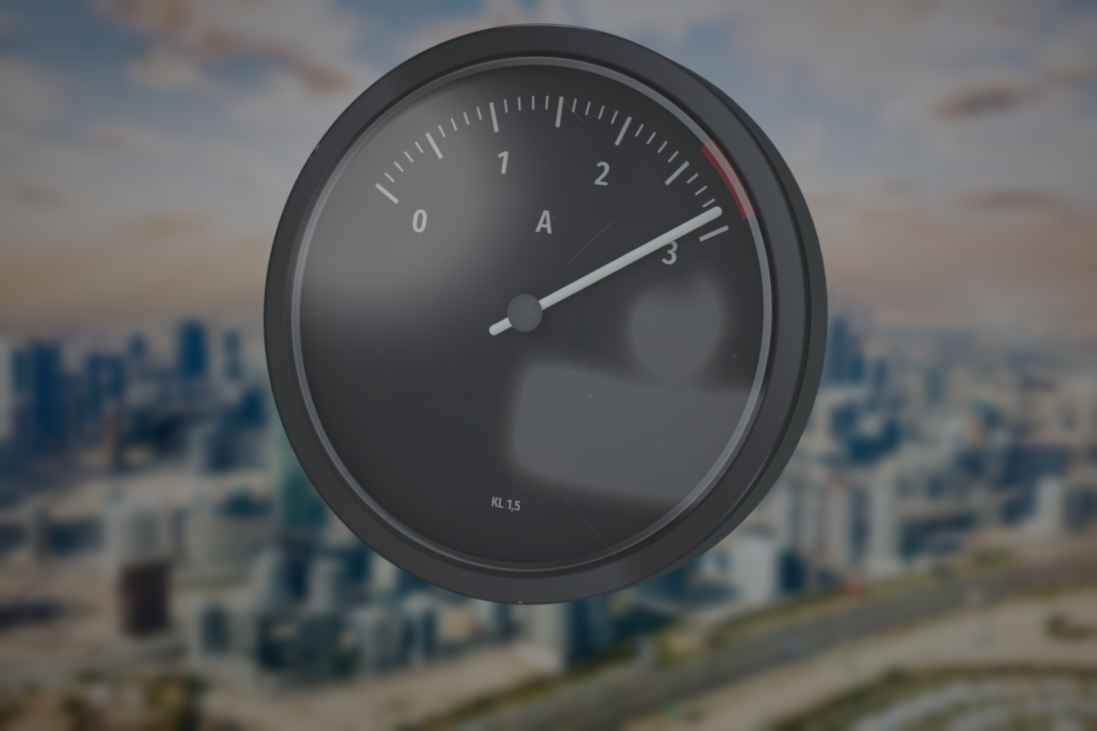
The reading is value=2.9 unit=A
